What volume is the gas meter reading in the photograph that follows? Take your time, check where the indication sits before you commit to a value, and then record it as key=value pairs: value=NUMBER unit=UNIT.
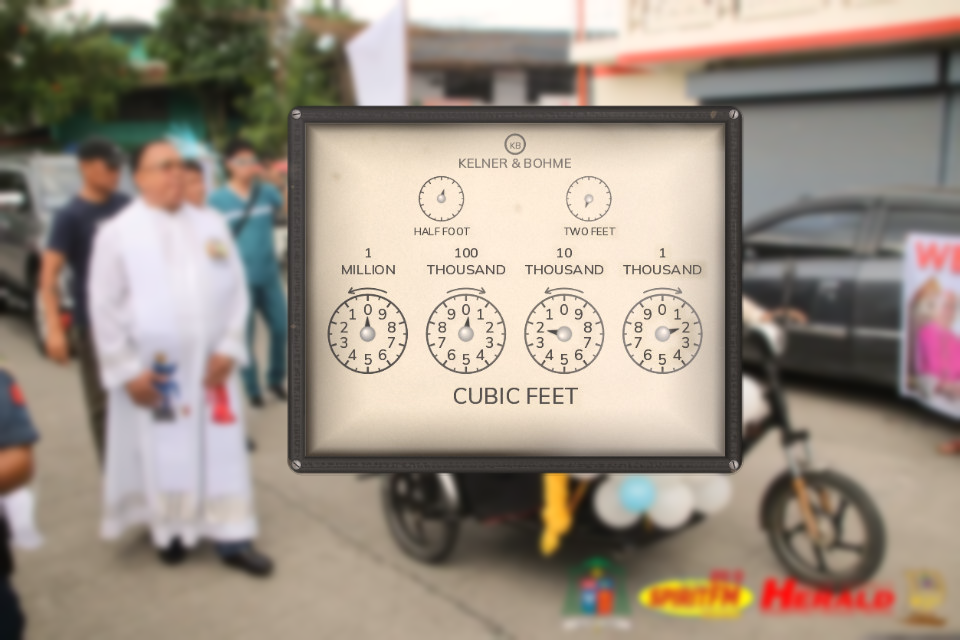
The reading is value=2200 unit=ft³
